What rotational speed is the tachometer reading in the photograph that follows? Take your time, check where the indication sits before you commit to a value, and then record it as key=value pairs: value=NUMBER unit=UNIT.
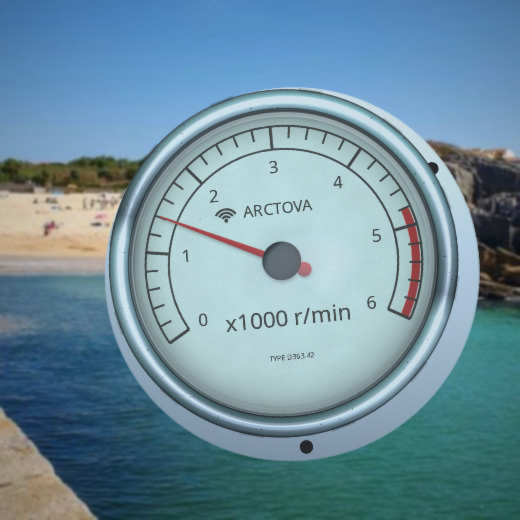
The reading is value=1400 unit=rpm
